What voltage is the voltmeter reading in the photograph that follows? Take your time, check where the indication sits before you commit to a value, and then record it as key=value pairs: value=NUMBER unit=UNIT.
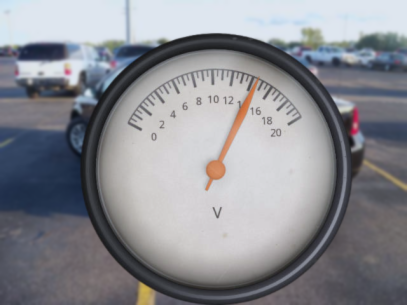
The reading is value=14.5 unit=V
